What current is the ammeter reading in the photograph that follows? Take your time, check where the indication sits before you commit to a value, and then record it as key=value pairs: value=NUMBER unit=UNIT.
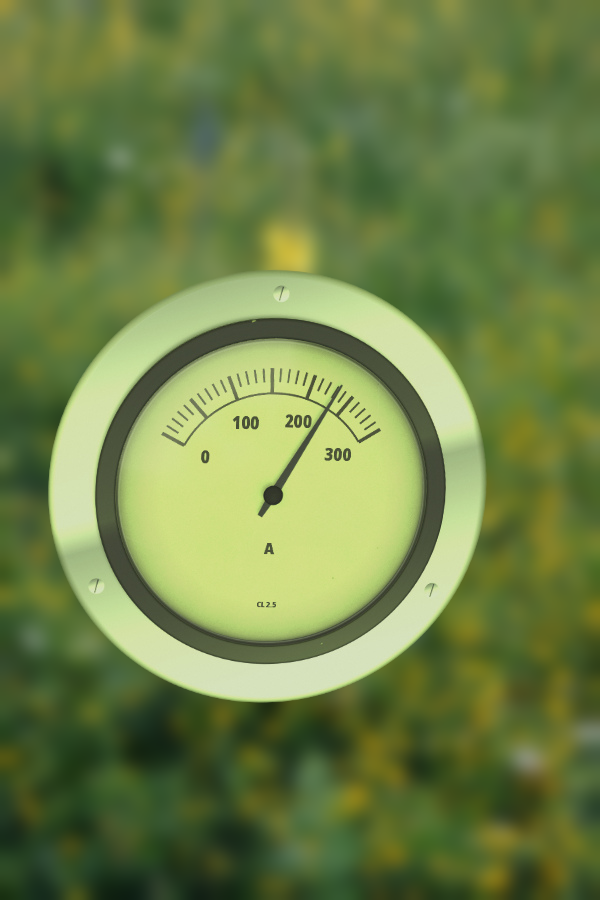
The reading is value=230 unit=A
